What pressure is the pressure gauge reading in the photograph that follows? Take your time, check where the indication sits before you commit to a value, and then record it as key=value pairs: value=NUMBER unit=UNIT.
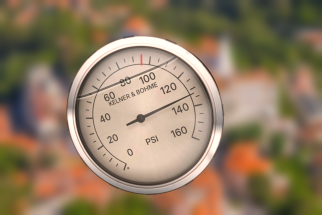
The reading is value=132.5 unit=psi
